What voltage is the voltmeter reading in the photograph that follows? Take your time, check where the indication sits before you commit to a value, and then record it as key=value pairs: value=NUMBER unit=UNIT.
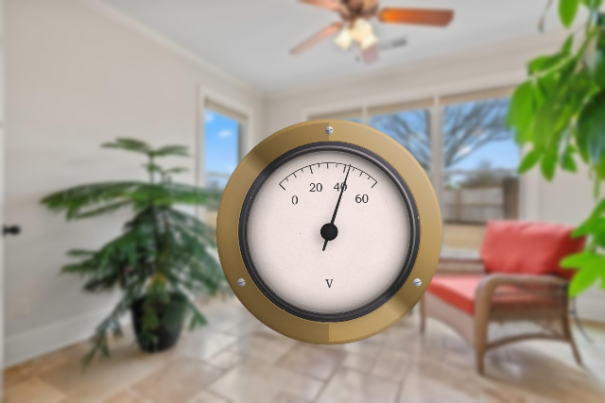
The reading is value=42.5 unit=V
